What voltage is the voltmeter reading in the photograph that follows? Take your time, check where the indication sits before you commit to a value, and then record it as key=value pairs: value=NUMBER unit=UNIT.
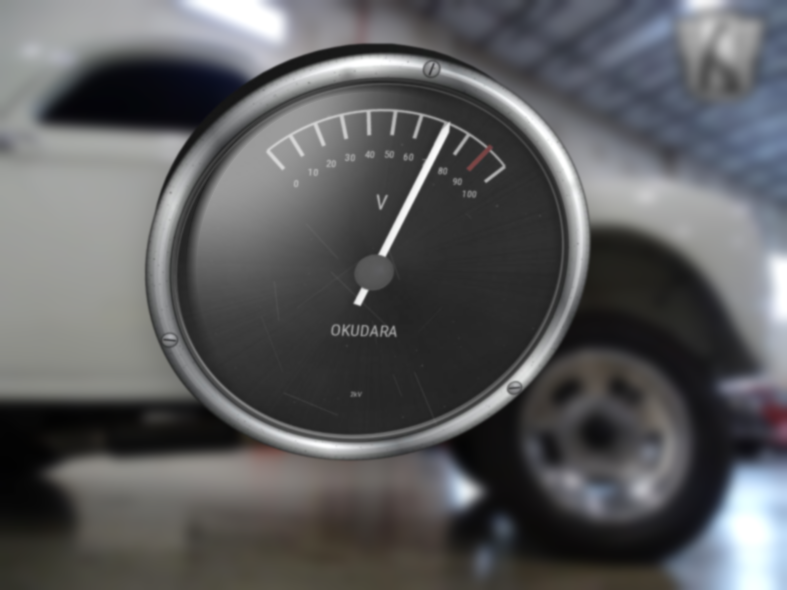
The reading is value=70 unit=V
